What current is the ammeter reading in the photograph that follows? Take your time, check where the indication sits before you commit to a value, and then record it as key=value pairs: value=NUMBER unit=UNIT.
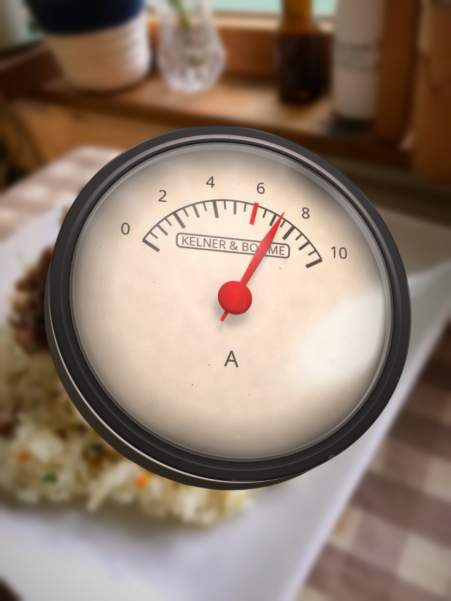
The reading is value=7.25 unit=A
